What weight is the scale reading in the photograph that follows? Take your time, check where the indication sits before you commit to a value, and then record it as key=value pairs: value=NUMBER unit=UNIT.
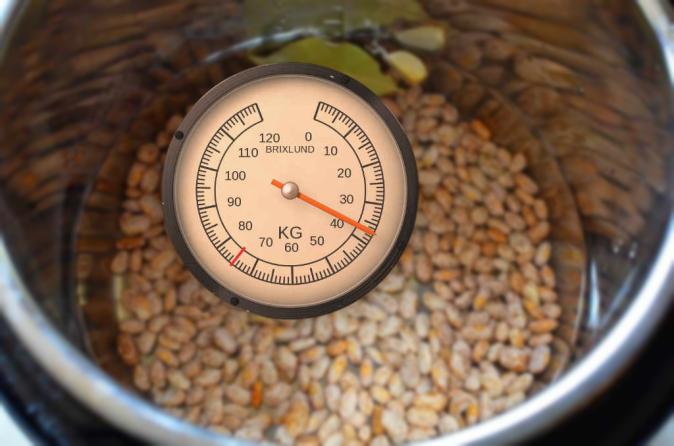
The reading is value=37 unit=kg
